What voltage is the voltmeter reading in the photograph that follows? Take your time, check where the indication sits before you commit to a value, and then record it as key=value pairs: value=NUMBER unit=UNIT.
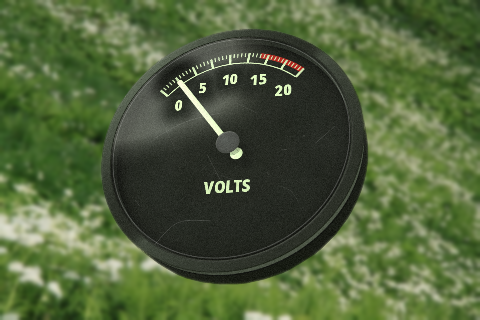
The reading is value=2.5 unit=V
